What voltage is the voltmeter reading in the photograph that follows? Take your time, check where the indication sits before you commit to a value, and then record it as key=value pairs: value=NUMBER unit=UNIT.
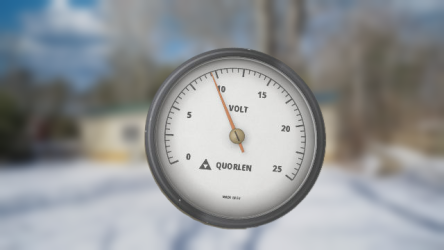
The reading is value=9.5 unit=V
